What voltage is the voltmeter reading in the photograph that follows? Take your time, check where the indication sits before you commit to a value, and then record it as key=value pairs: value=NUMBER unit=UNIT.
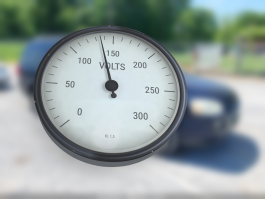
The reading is value=135 unit=V
